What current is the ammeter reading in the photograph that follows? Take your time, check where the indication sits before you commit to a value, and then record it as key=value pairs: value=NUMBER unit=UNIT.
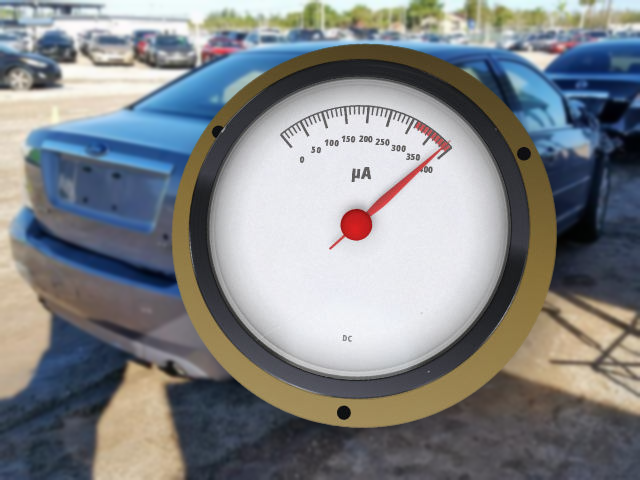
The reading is value=390 unit=µA
